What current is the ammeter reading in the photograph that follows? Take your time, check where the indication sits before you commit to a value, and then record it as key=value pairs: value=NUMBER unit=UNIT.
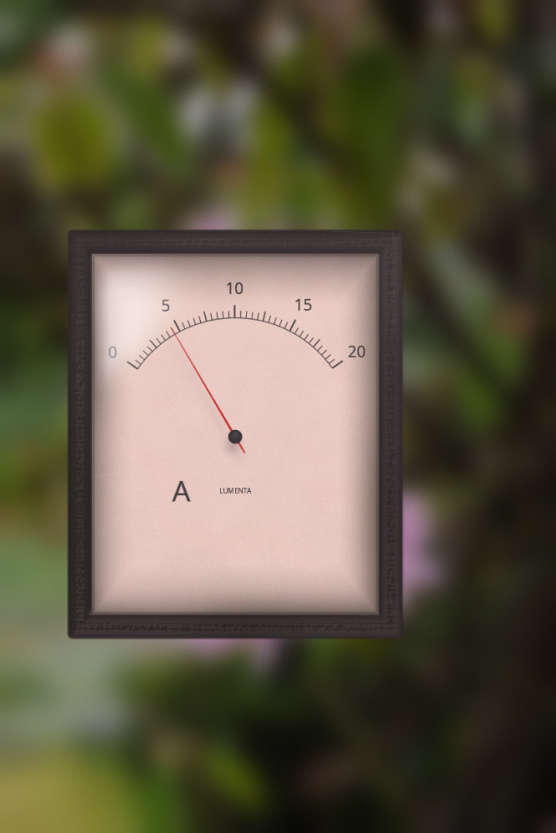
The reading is value=4.5 unit=A
